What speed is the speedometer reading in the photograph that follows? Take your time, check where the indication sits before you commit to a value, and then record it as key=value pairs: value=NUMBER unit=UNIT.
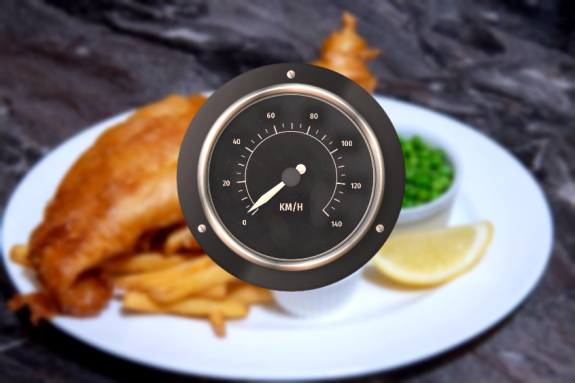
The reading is value=2.5 unit=km/h
